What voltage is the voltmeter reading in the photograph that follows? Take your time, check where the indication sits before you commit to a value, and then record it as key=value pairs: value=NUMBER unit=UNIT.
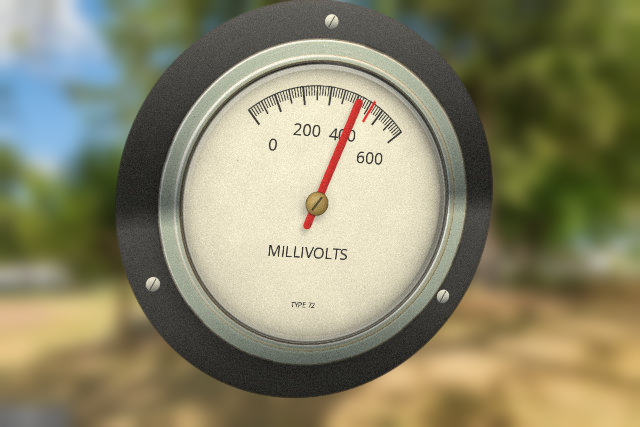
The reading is value=400 unit=mV
